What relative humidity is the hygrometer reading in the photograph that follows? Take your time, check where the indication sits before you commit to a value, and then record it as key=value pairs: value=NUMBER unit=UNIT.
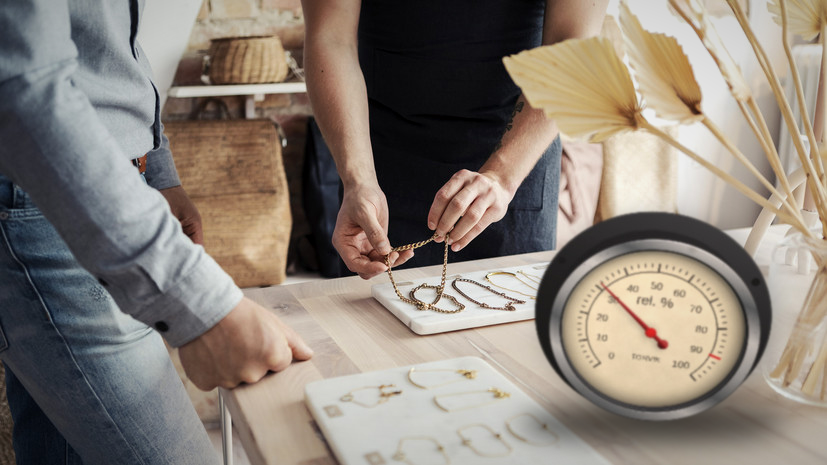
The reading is value=32 unit=%
